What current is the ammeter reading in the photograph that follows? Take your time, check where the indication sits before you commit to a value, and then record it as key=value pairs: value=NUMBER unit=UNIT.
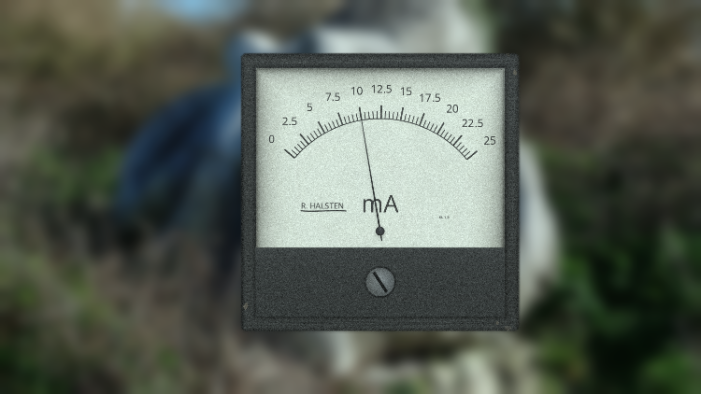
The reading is value=10 unit=mA
